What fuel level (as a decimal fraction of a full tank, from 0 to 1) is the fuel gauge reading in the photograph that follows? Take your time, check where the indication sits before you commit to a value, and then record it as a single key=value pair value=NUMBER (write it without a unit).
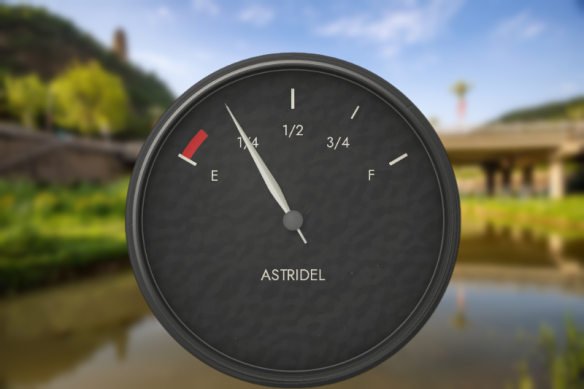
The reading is value=0.25
